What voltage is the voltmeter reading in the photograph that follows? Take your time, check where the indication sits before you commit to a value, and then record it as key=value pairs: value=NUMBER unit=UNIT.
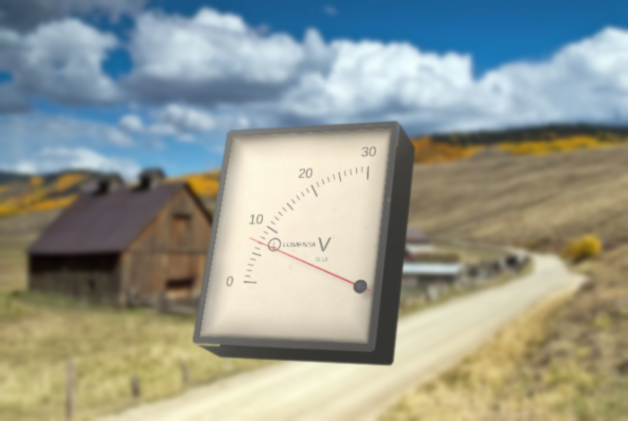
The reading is value=7 unit=V
